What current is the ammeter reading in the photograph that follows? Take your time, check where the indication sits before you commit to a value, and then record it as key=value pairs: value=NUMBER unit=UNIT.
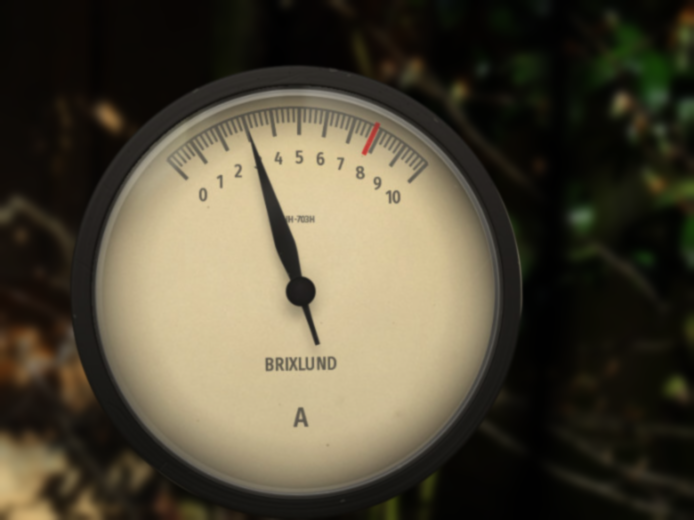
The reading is value=3 unit=A
